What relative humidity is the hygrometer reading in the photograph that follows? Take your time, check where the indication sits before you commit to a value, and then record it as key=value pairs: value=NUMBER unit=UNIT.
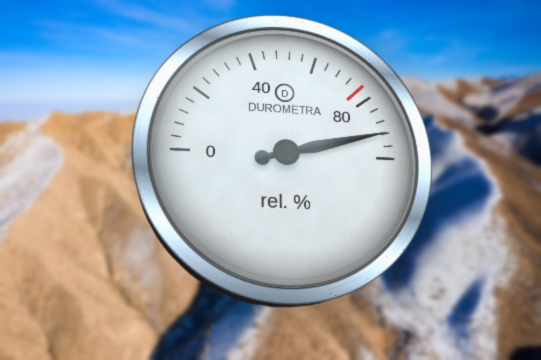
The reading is value=92 unit=%
